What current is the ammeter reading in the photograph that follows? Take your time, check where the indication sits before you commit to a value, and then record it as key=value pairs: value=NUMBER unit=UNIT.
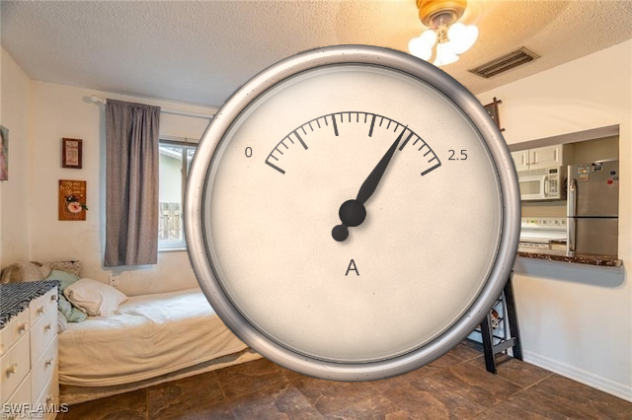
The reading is value=1.9 unit=A
